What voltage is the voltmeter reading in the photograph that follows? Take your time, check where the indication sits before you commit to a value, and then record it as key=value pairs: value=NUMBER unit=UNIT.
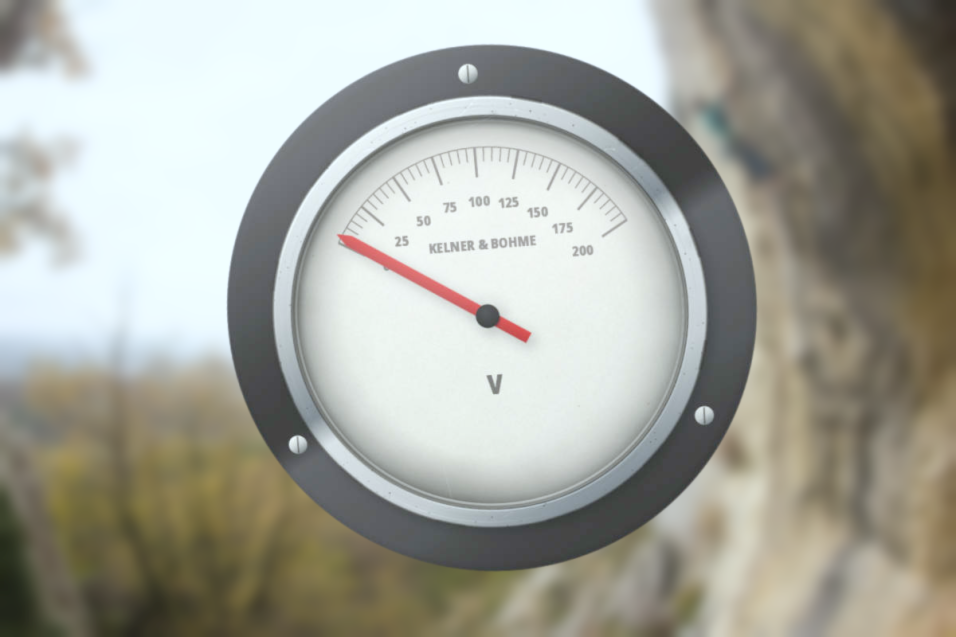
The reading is value=5 unit=V
